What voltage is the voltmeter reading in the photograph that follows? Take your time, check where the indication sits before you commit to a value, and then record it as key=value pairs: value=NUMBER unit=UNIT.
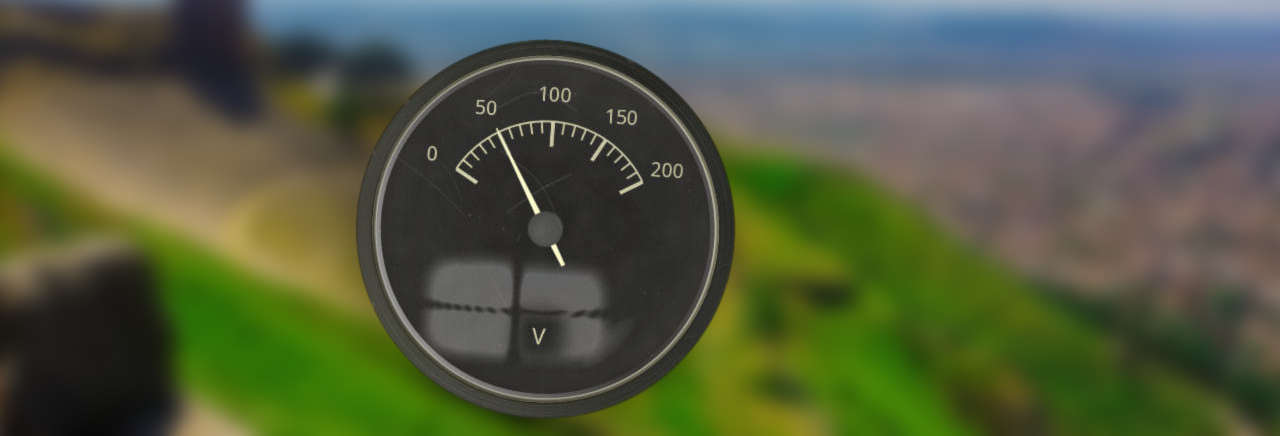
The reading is value=50 unit=V
